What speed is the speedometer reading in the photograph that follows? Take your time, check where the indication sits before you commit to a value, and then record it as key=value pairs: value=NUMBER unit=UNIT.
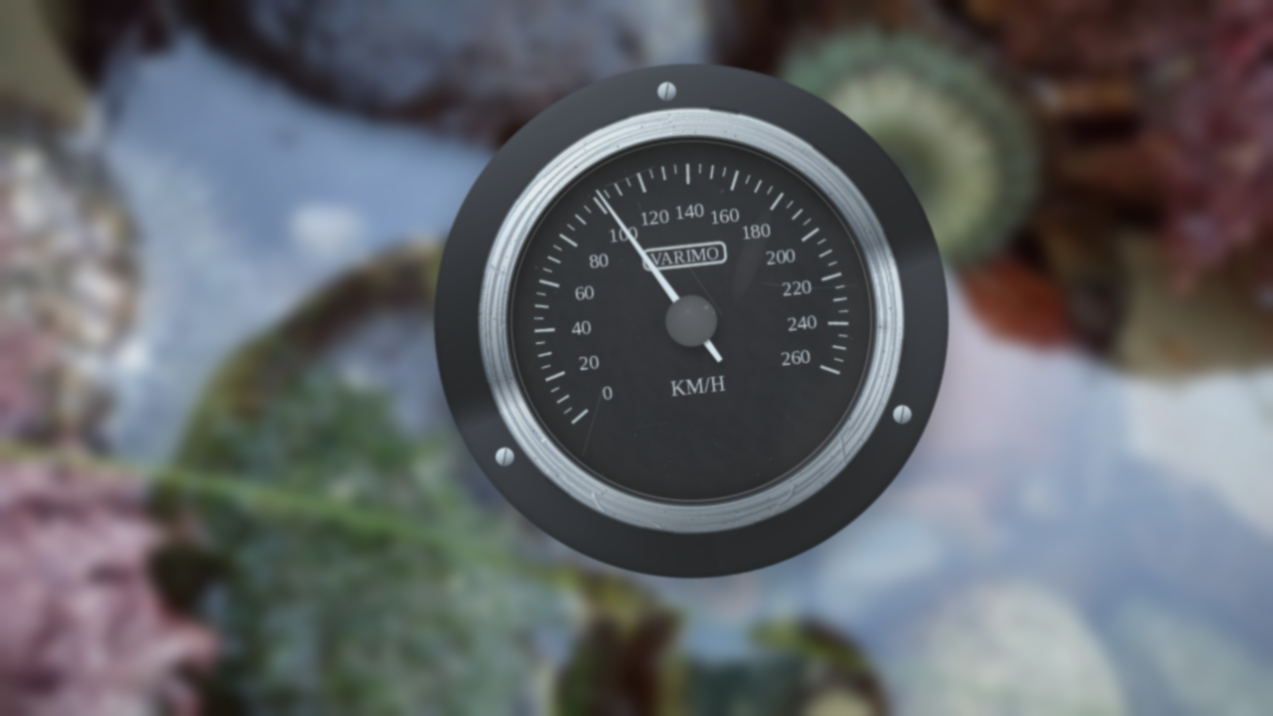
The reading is value=102.5 unit=km/h
